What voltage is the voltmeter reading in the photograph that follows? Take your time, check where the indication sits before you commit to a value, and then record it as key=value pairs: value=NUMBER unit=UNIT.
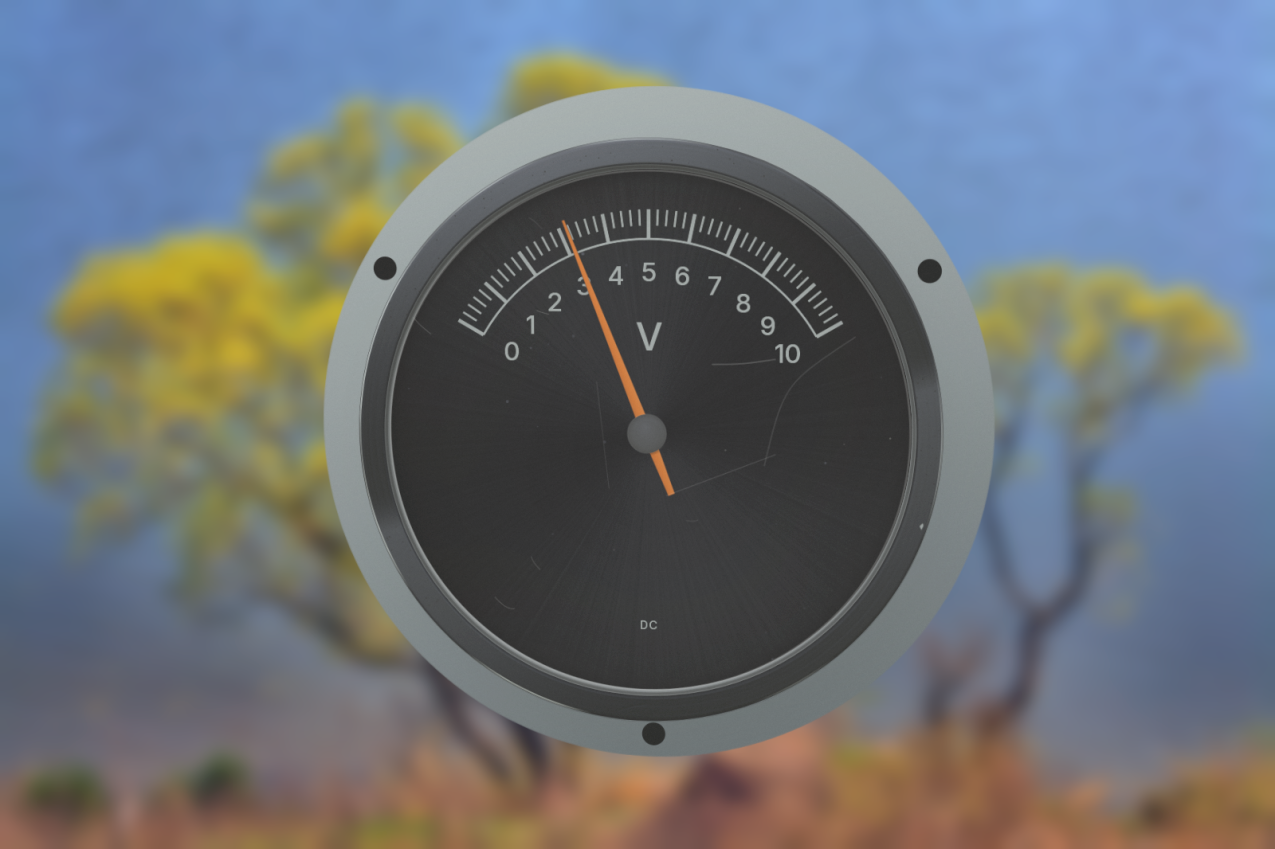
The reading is value=3.2 unit=V
